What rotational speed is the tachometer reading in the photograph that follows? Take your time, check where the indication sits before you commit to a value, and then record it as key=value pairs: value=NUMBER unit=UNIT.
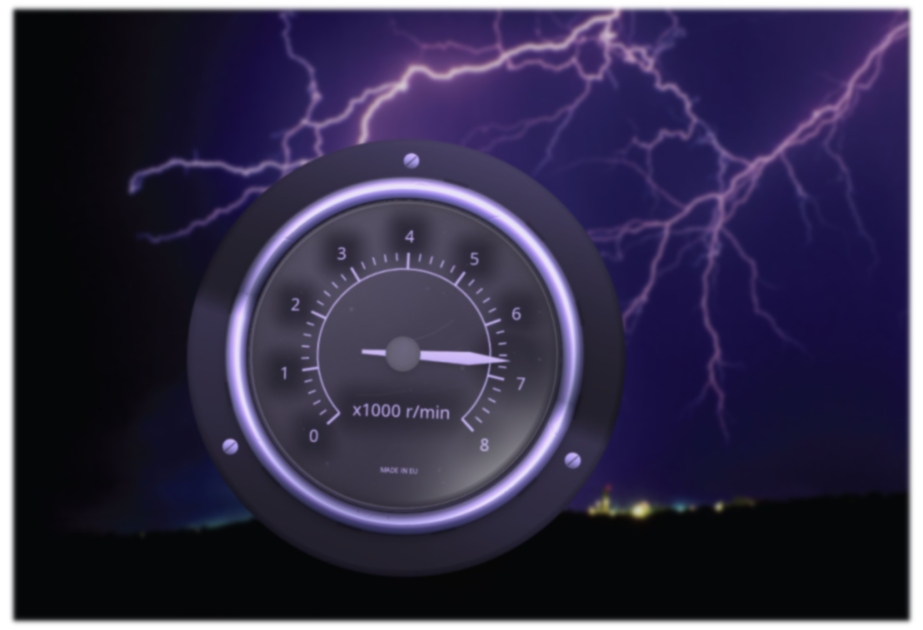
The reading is value=6700 unit=rpm
